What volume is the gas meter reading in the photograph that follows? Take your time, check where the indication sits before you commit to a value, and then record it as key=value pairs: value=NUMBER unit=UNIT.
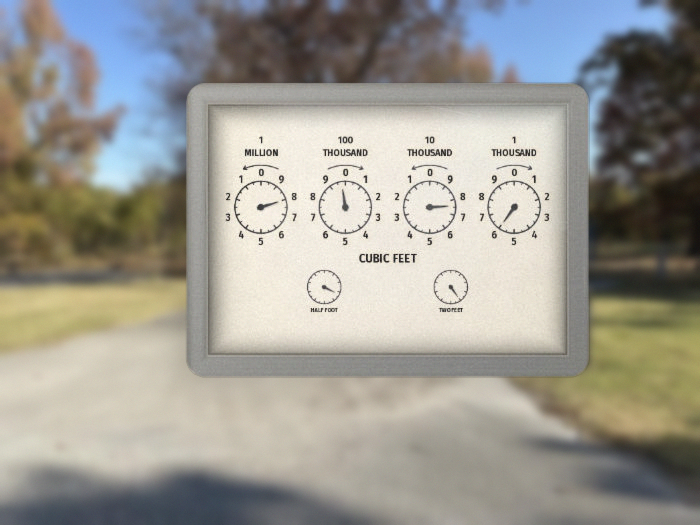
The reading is value=797600 unit=ft³
